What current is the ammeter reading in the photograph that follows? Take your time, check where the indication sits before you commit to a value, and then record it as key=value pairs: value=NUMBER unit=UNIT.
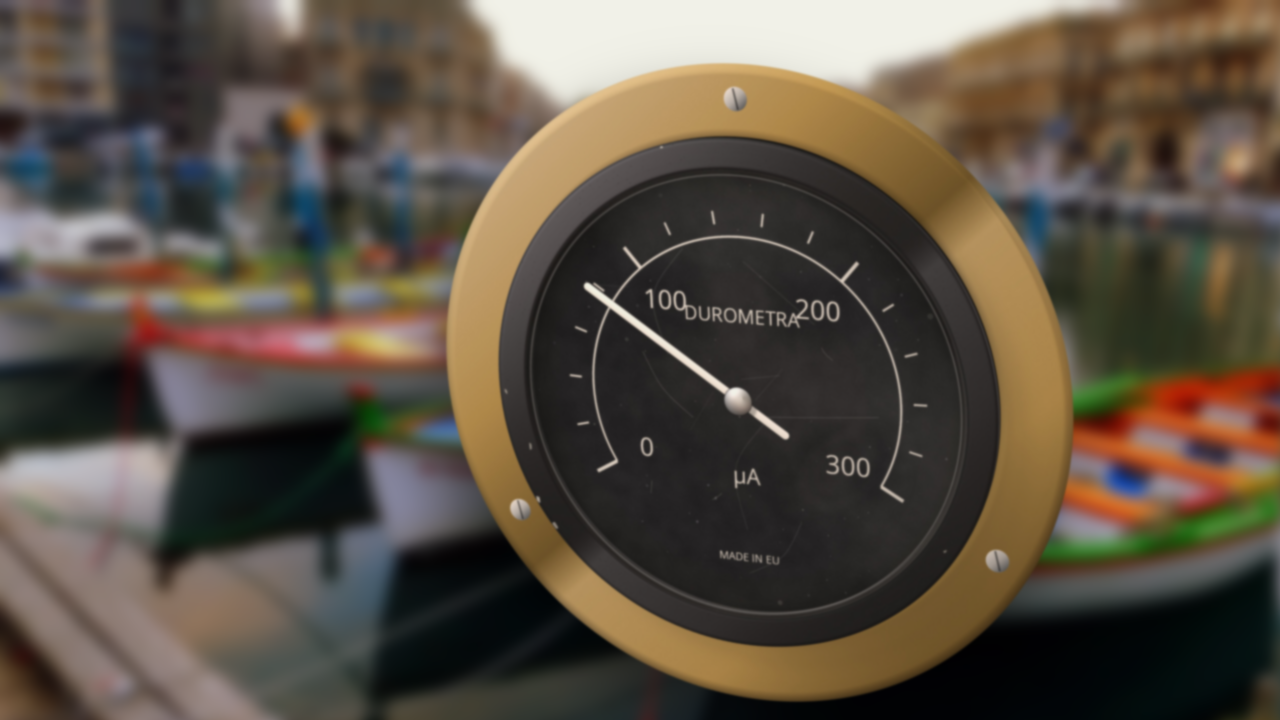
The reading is value=80 unit=µA
